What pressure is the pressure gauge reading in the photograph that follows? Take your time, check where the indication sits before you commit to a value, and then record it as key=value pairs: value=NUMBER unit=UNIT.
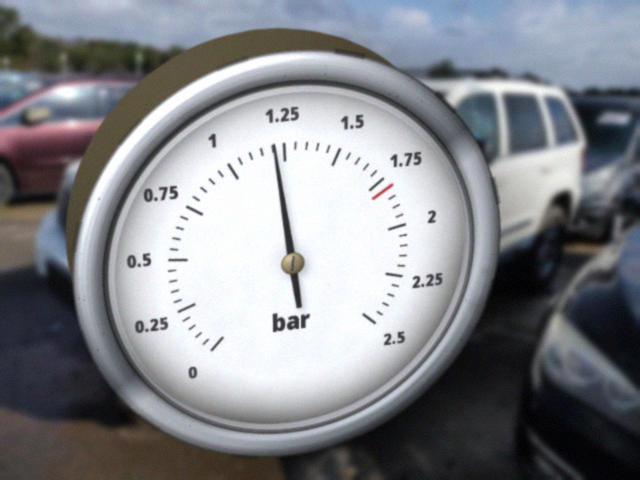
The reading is value=1.2 unit=bar
